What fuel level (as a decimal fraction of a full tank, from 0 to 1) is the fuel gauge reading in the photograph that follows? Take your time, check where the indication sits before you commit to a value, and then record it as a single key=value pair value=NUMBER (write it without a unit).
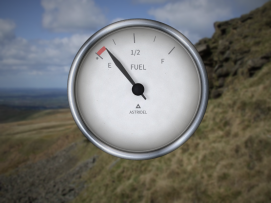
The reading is value=0.125
